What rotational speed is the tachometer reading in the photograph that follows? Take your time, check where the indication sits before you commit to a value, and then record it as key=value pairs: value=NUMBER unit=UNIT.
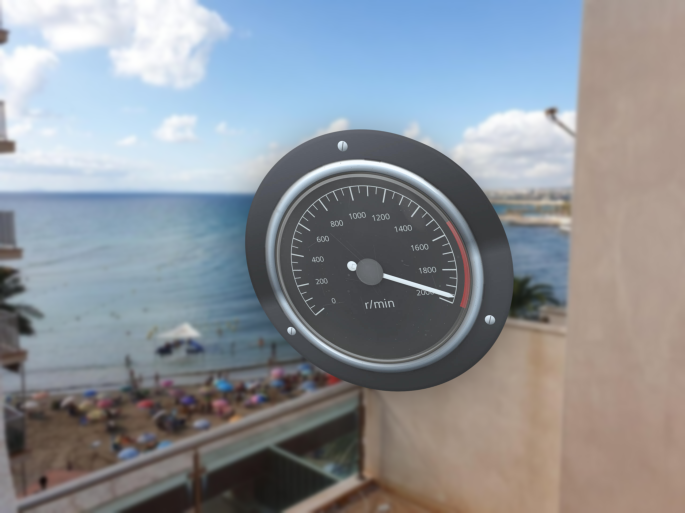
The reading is value=1950 unit=rpm
